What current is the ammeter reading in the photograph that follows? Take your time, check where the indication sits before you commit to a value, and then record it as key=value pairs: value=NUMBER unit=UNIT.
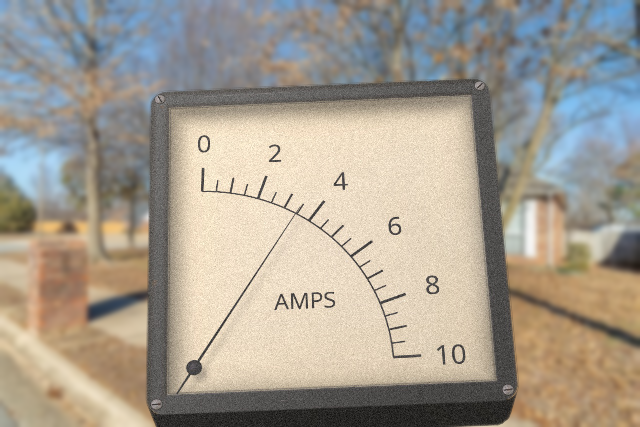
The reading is value=3.5 unit=A
